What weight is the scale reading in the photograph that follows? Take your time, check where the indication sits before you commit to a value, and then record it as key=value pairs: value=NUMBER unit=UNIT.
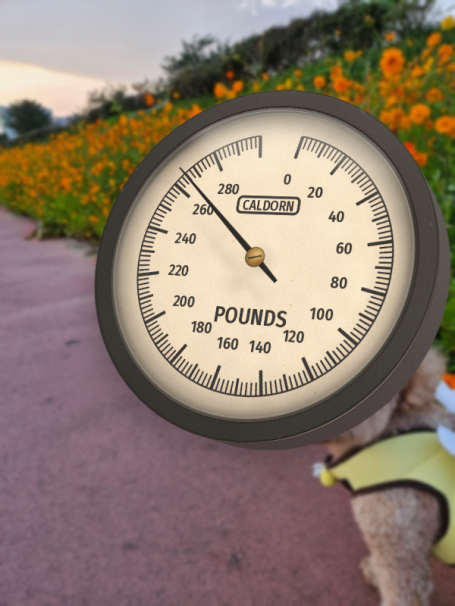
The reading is value=266 unit=lb
